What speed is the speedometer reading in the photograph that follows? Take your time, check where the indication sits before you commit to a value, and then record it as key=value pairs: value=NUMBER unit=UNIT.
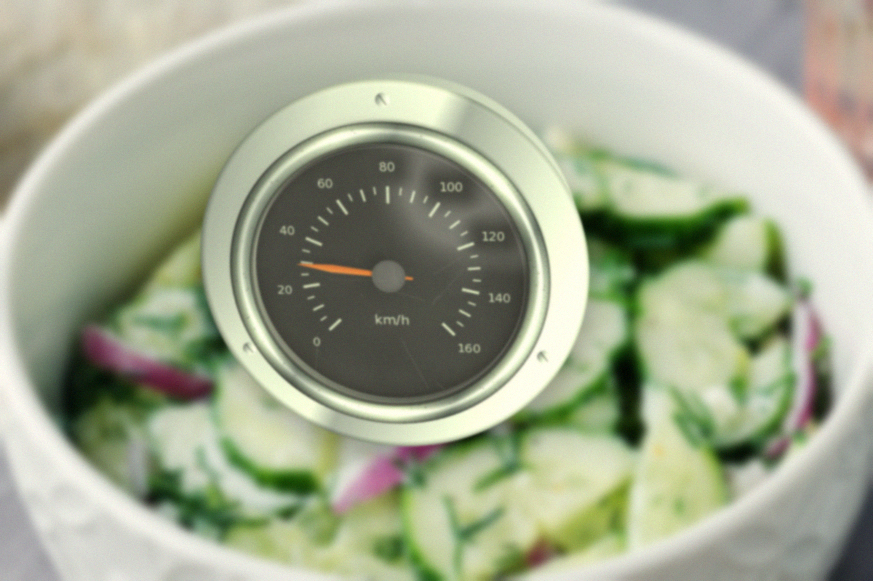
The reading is value=30 unit=km/h
